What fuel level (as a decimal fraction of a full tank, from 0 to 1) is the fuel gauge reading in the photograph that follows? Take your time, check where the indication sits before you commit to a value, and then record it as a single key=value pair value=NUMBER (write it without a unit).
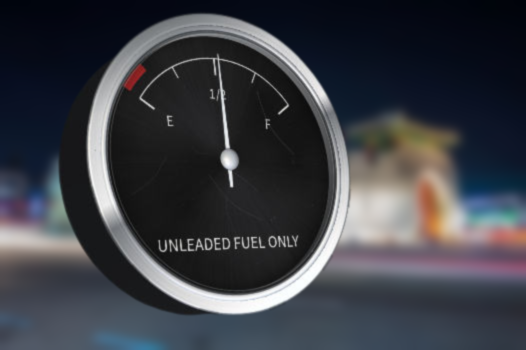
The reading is value=0.5
